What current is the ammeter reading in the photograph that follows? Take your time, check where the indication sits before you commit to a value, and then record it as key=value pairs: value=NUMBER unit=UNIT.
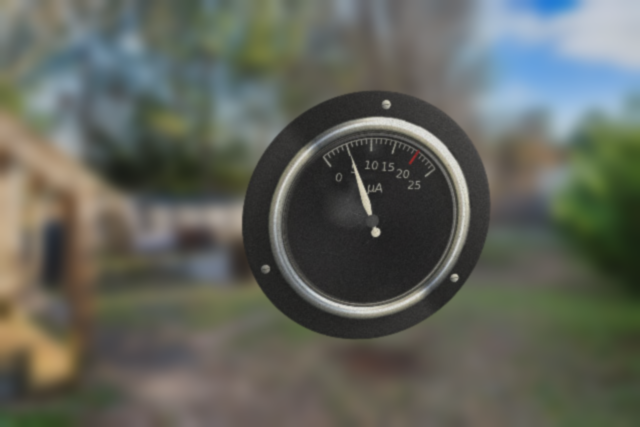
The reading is value=5 unit=µA
